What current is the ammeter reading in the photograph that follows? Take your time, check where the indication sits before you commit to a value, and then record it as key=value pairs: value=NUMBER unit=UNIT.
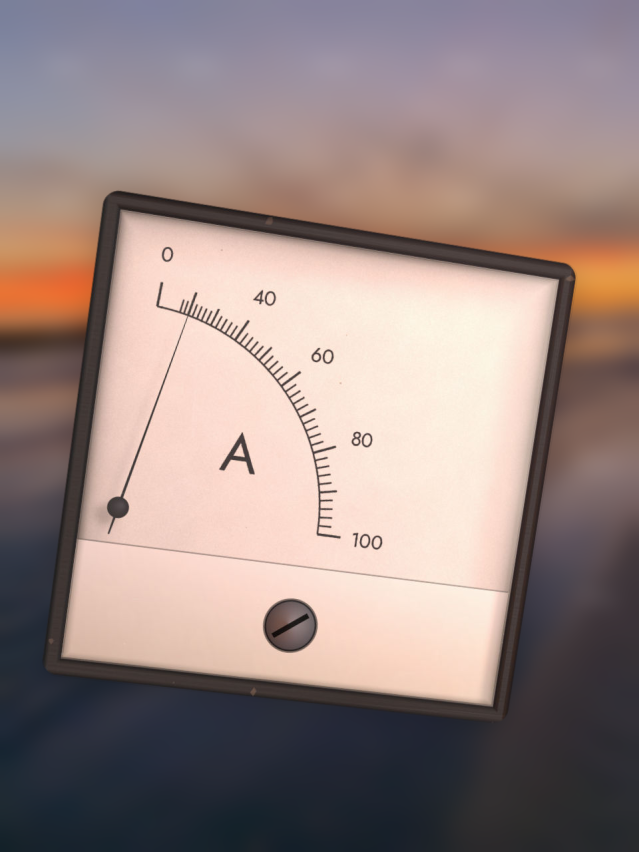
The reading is value=20 unit=A
